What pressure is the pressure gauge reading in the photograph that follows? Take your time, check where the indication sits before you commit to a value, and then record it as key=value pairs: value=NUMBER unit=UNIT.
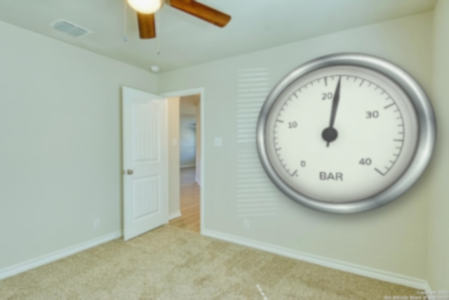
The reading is value=22 unit=bar
